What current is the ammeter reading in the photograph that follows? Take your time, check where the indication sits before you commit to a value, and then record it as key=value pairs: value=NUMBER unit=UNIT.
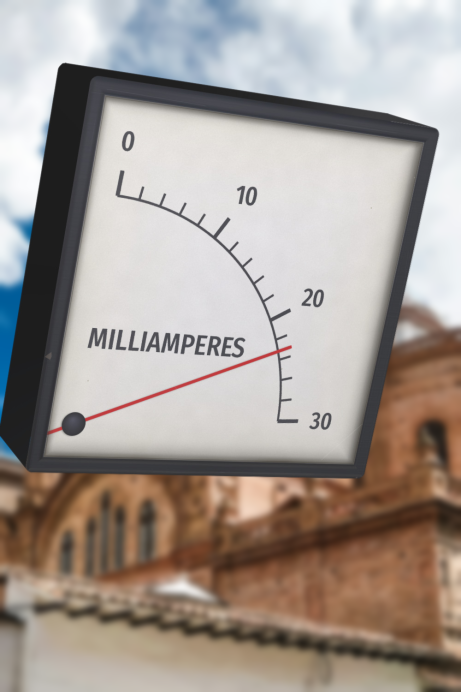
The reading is value=23 unit=mA
